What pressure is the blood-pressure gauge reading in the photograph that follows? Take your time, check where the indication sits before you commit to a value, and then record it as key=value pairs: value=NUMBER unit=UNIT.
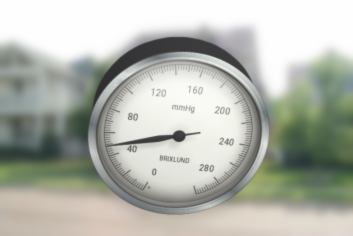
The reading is value=50 unit=mmHg
